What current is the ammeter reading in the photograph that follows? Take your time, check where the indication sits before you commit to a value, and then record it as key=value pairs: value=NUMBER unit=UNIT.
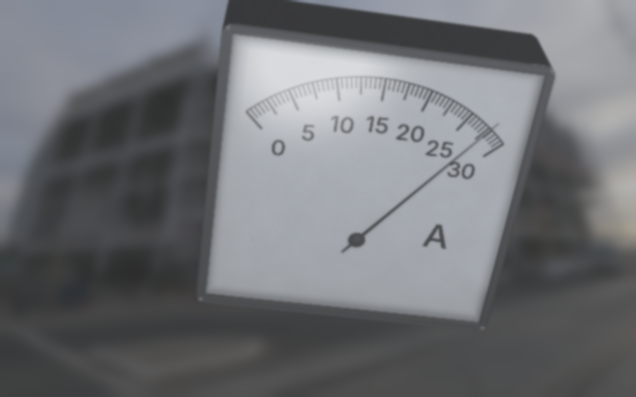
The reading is value=27.5 unit=A
